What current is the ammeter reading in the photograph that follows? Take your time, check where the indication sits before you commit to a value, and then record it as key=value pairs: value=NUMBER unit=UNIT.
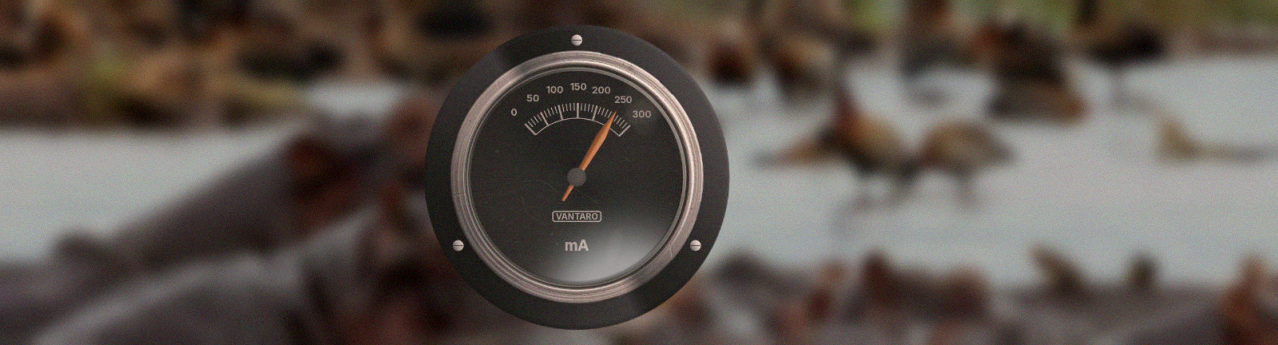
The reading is value=250 unit=mA
